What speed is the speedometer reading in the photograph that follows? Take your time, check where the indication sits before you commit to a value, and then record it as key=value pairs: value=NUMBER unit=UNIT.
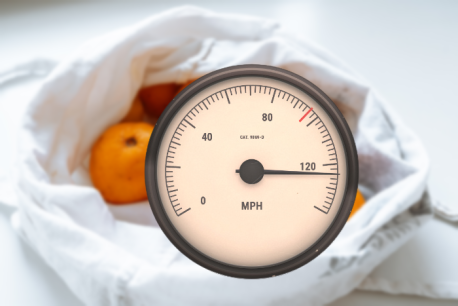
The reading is value=124 unit=mph
